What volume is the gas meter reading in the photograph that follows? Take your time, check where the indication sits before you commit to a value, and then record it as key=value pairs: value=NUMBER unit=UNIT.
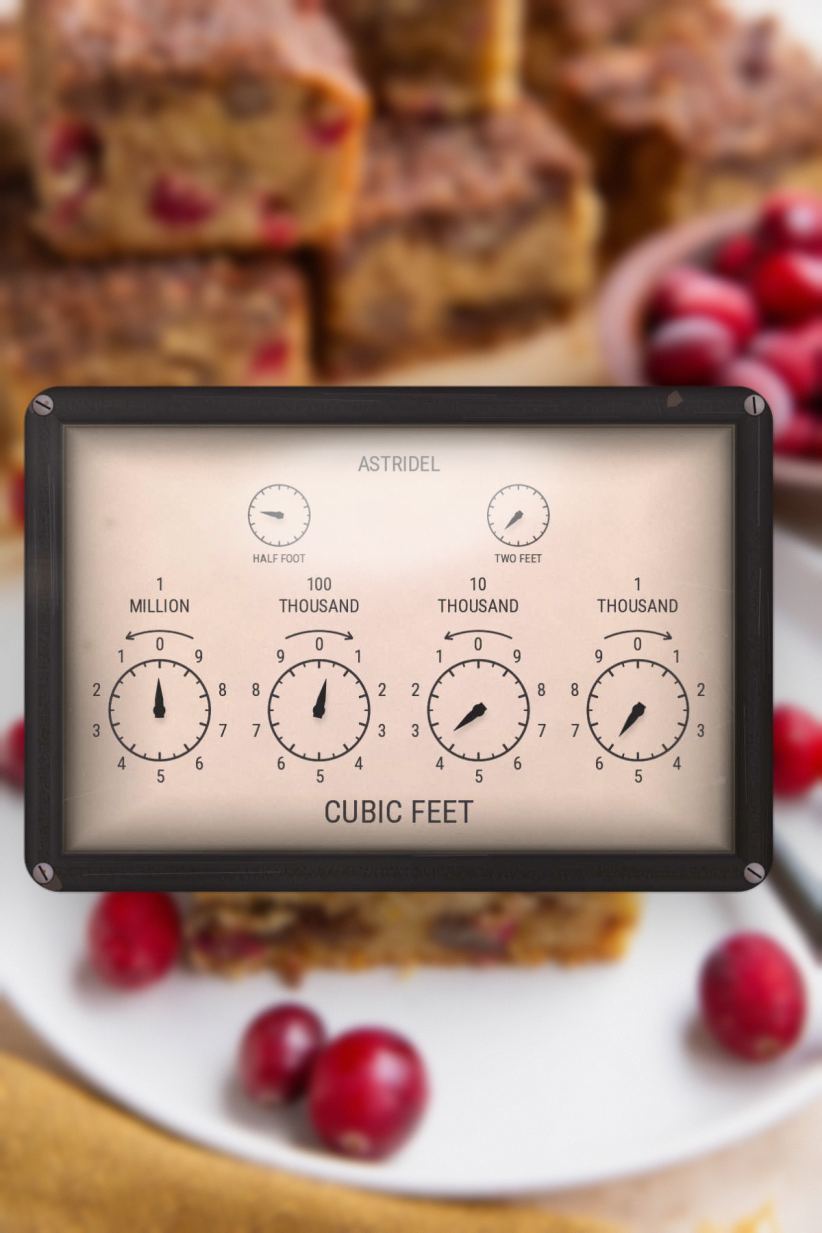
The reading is value=3600 unit=ft³
